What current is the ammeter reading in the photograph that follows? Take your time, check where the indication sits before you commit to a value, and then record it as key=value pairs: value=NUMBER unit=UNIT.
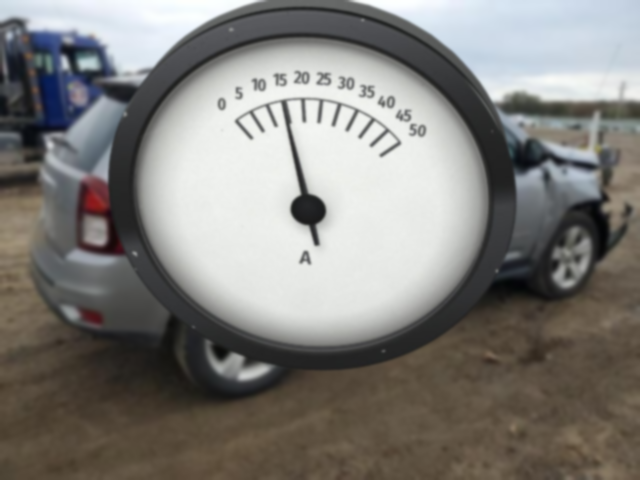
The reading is value=15 unit=A
